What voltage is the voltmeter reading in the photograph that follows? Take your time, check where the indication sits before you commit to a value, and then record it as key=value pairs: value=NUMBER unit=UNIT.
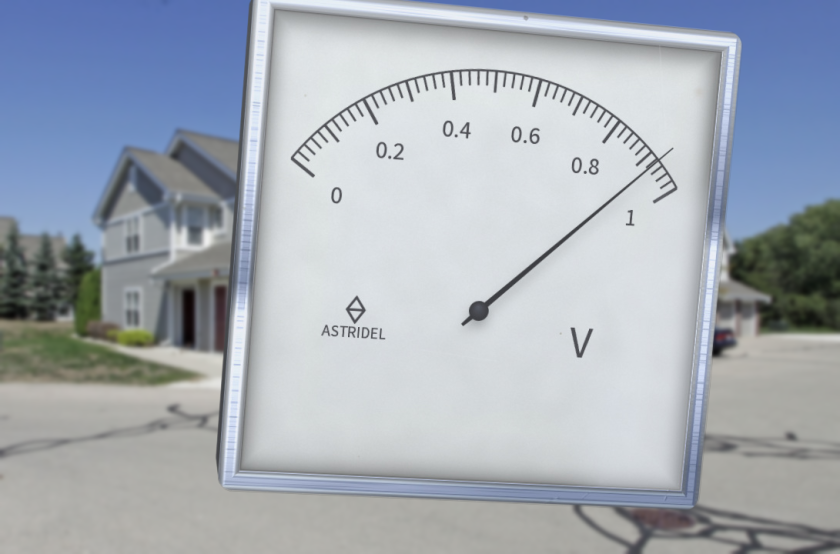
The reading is value=0.92 unit=V
